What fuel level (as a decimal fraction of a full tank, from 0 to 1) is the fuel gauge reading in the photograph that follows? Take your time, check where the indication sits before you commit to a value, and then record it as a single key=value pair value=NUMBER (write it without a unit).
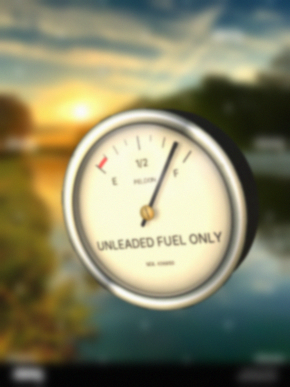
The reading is value=0.875
